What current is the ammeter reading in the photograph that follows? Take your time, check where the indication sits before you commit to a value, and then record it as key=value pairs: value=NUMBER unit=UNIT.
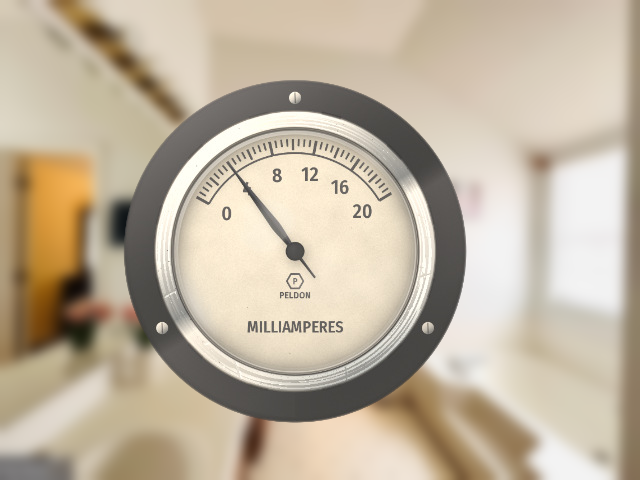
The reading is value=4 unit=mA
